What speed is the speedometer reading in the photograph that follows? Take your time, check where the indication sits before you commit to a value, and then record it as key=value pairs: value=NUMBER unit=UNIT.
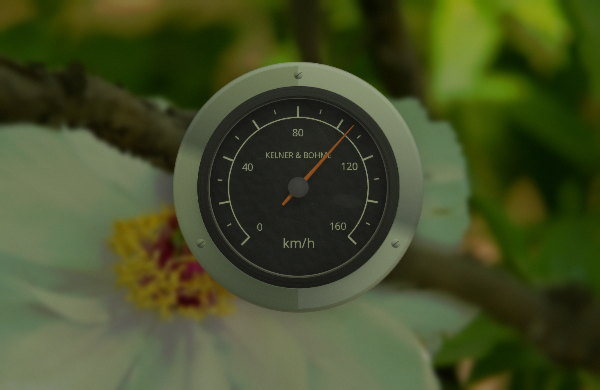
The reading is value=105 unit=km/h
